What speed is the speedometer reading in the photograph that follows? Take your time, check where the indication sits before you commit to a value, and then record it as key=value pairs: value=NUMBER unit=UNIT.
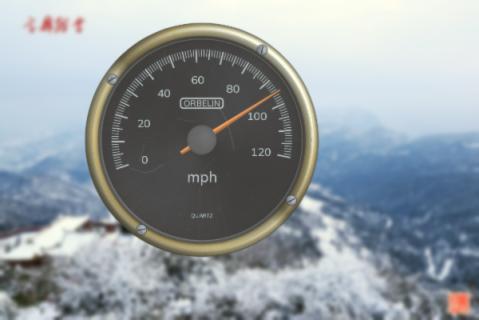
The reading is value=95 unit=mph
